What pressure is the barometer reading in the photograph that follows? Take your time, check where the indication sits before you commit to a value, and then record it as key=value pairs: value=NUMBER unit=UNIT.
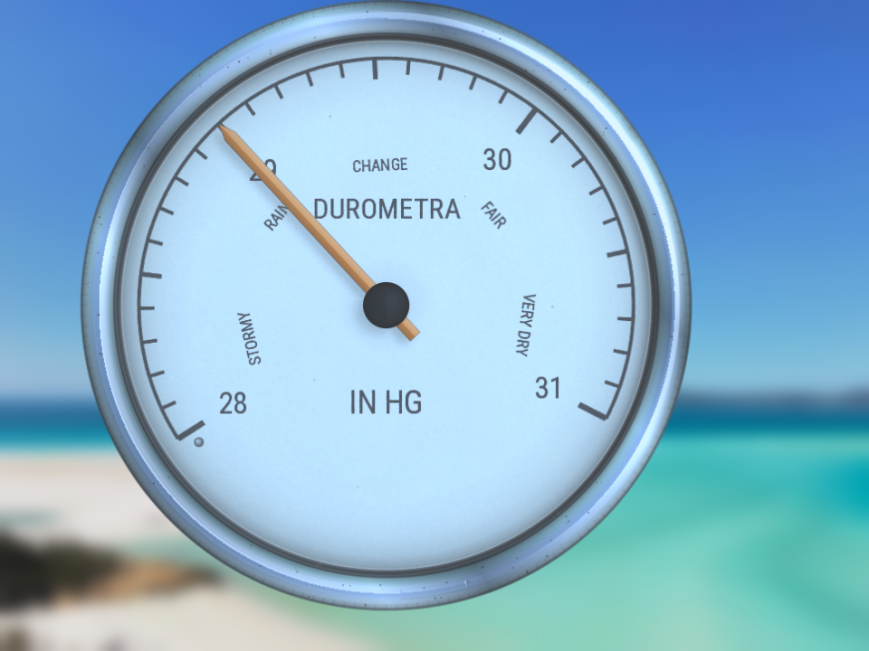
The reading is value=29 unit=inHg
